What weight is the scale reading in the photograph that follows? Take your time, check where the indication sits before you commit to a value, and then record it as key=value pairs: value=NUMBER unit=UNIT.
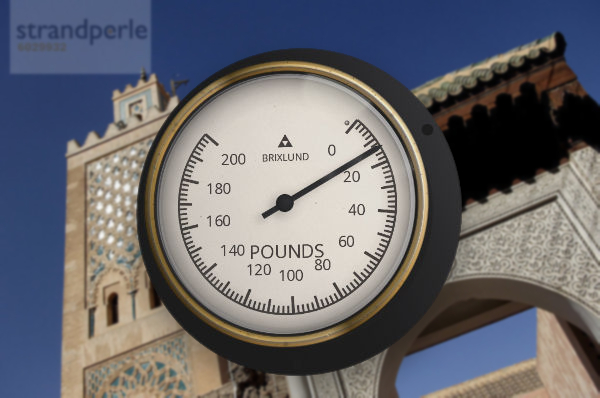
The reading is value=14 unit=lb
